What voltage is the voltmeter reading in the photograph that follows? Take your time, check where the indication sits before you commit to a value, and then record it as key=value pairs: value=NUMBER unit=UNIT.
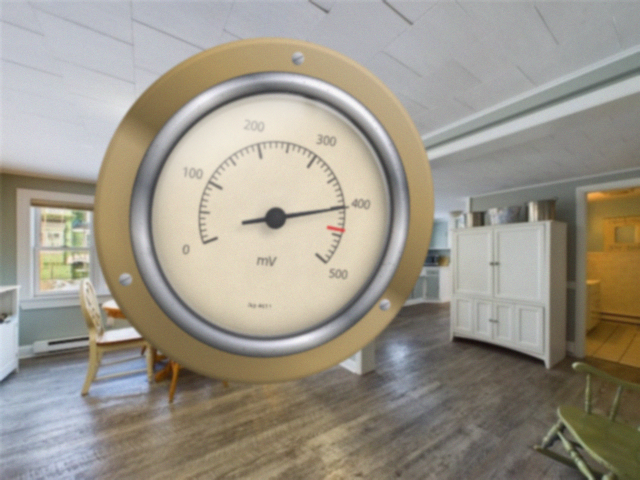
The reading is value=400 unit=mV
